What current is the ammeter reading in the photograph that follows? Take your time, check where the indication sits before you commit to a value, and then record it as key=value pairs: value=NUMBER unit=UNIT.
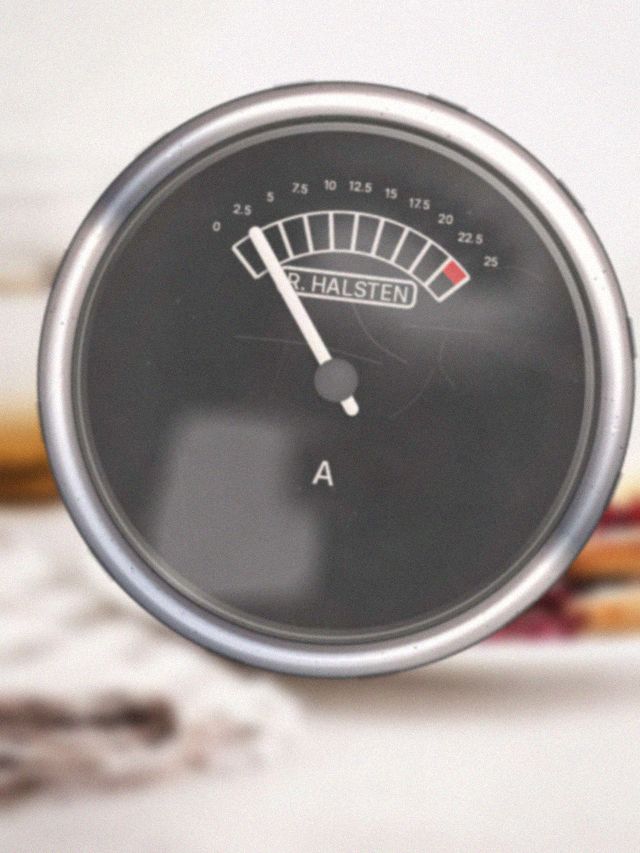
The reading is value=2.5 unit=A
